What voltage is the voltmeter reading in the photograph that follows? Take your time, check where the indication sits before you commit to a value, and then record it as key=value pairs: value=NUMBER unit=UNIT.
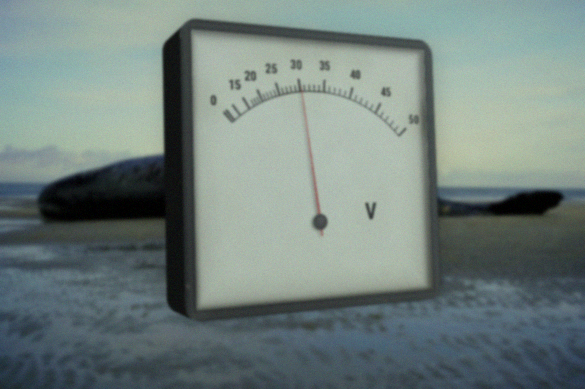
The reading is value=30 unit=V
